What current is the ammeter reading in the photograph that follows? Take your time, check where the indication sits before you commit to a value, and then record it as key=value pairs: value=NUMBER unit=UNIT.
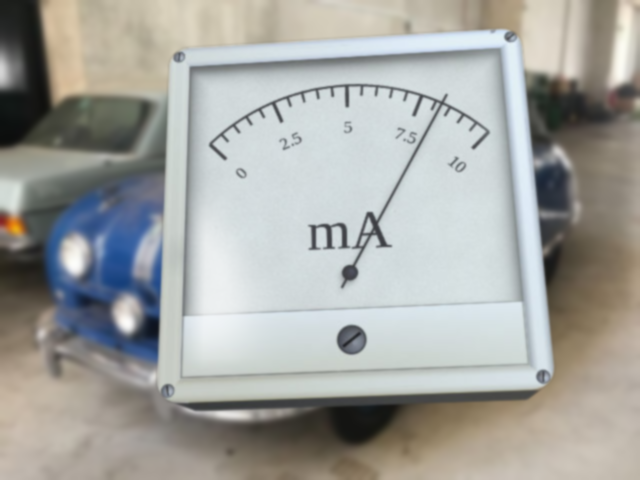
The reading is value=8.25 unit=mA
